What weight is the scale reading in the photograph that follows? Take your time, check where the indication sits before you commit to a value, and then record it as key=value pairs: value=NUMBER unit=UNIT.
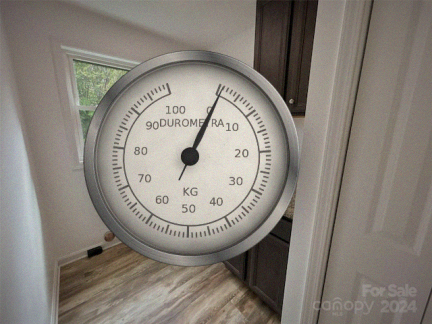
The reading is value=1 unit=kg
